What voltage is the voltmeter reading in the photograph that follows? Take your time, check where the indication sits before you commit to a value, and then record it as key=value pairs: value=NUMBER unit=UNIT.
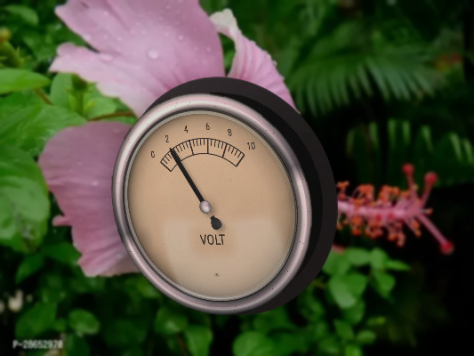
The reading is value=2 unit=V
